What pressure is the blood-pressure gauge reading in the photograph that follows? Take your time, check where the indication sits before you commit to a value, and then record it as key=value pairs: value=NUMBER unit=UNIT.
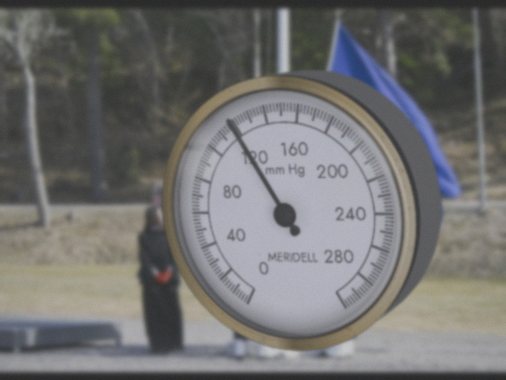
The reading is value=120 unit=mmHg
